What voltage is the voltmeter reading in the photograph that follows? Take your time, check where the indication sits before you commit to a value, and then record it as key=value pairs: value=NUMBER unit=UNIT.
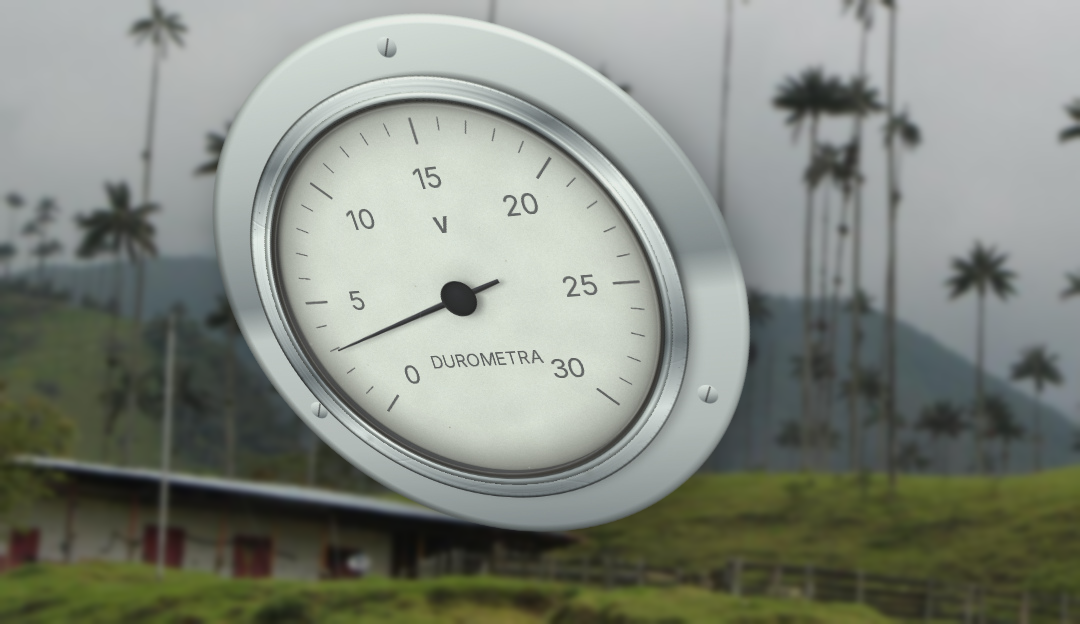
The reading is value=3 unit=V
